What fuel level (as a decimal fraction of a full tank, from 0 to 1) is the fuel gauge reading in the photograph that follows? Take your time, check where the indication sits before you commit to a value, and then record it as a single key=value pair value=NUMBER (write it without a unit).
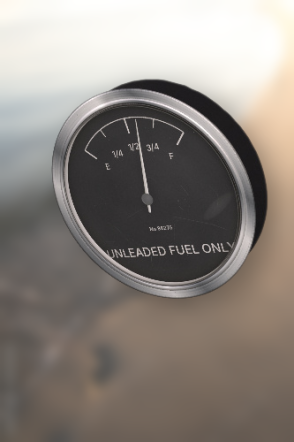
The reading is value=0.625
